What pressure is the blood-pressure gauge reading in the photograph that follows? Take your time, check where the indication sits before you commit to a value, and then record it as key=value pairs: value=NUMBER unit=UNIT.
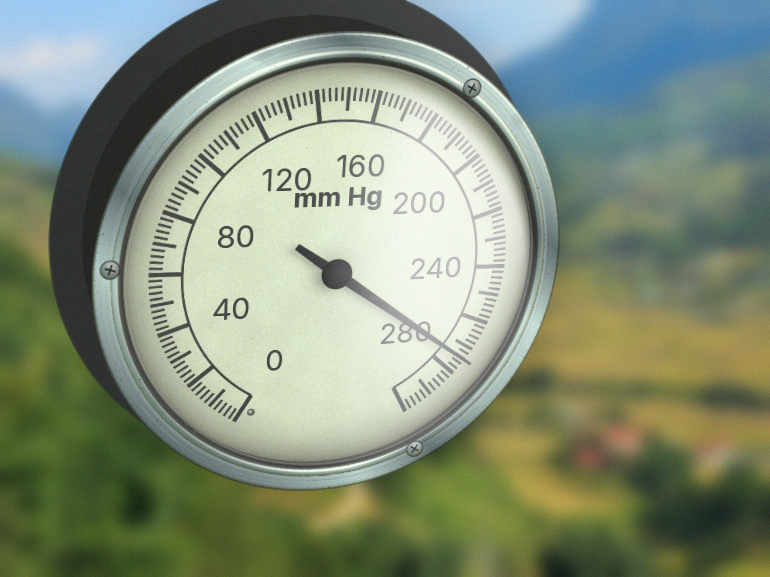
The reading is value=274 unit=mmHg
